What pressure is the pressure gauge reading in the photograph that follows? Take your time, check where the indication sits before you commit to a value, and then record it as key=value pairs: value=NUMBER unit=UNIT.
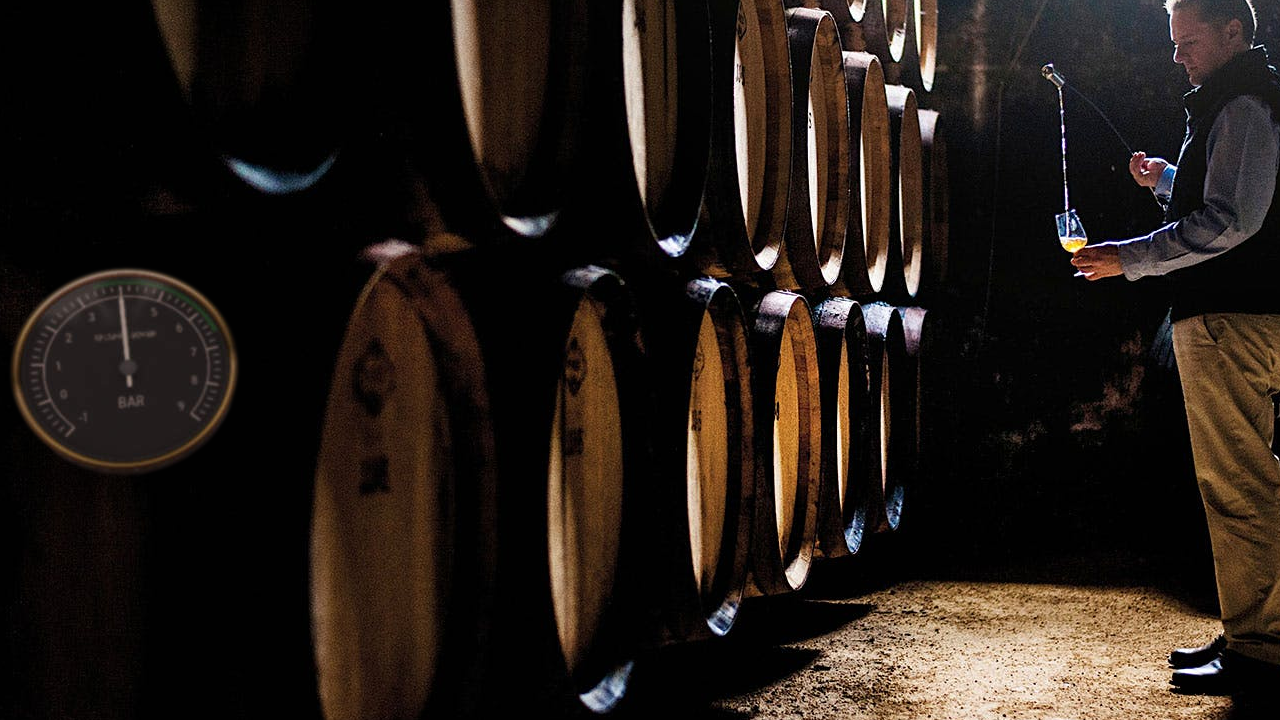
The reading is value=4 unit=bar
